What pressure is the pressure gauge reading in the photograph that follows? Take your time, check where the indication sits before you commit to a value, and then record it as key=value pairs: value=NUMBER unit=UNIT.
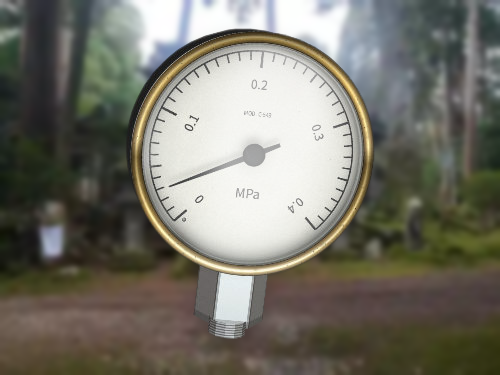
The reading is value=0.03 unit=MPa
